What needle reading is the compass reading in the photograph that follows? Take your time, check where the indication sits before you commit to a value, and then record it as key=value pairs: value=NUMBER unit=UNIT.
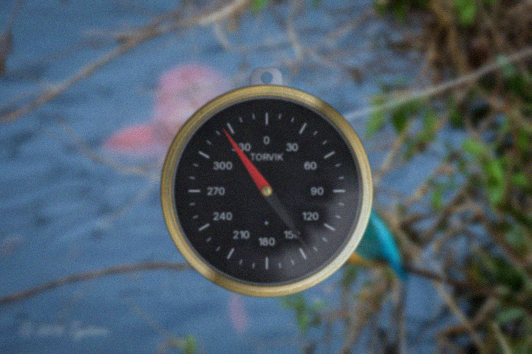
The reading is value=325 unit=°
